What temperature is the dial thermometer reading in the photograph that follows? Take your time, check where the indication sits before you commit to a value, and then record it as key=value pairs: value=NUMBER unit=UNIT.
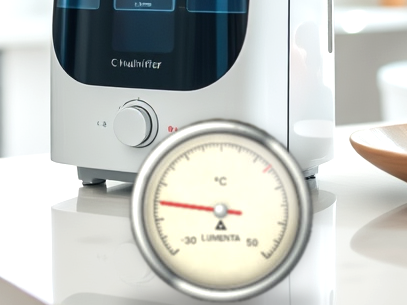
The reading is value=-15 unit=°C
